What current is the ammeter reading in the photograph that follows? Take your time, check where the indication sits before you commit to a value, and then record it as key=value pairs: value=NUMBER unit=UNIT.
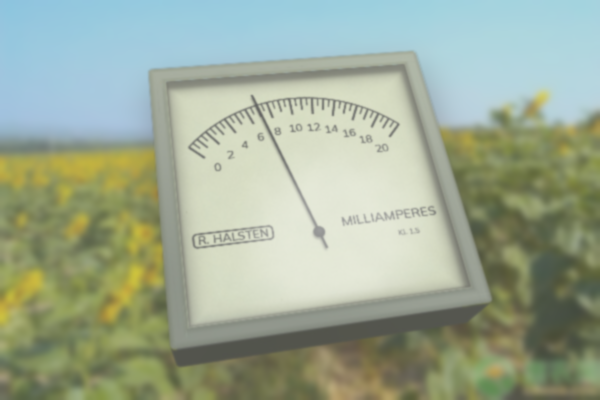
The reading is value=7 unit=mA
